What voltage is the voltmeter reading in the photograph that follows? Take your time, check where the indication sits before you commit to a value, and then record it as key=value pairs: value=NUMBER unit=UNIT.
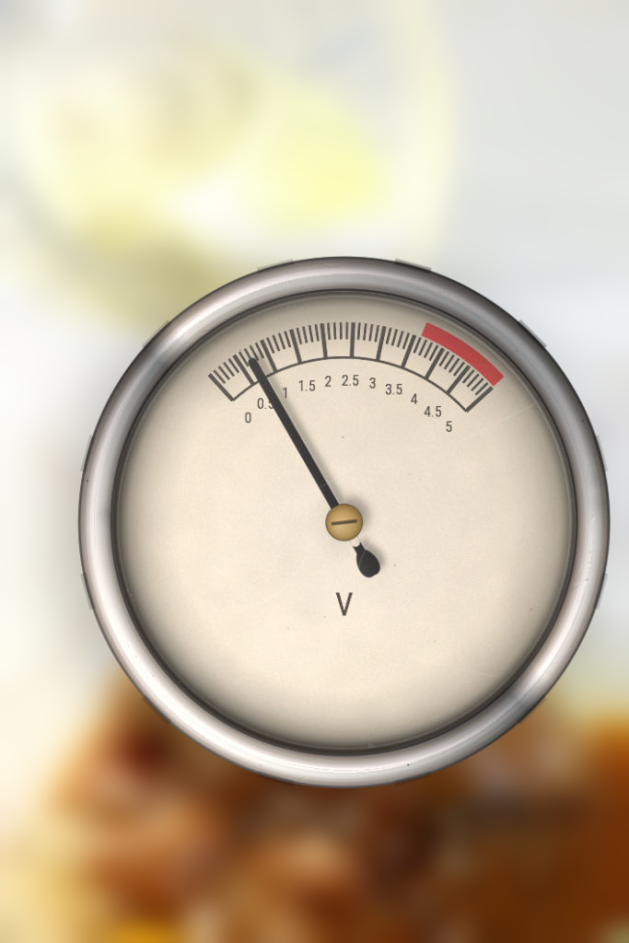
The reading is value=0.7 unit=V
